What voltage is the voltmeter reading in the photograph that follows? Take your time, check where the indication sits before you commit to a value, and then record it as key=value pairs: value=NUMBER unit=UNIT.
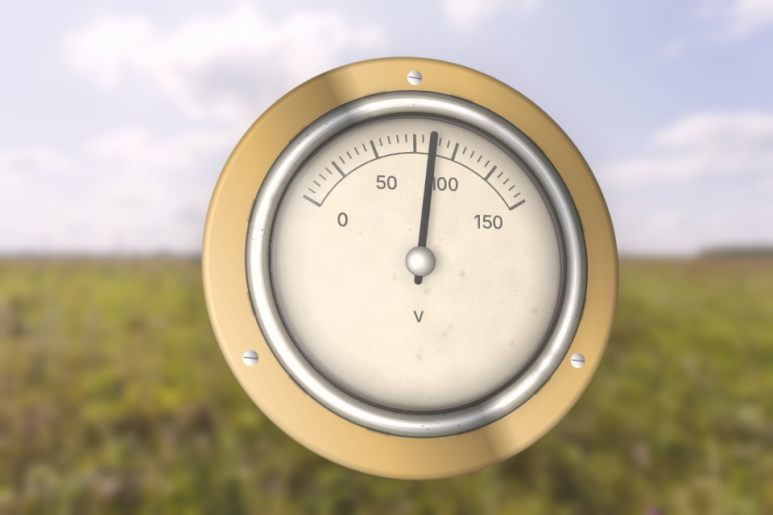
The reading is value=85 unit=V
